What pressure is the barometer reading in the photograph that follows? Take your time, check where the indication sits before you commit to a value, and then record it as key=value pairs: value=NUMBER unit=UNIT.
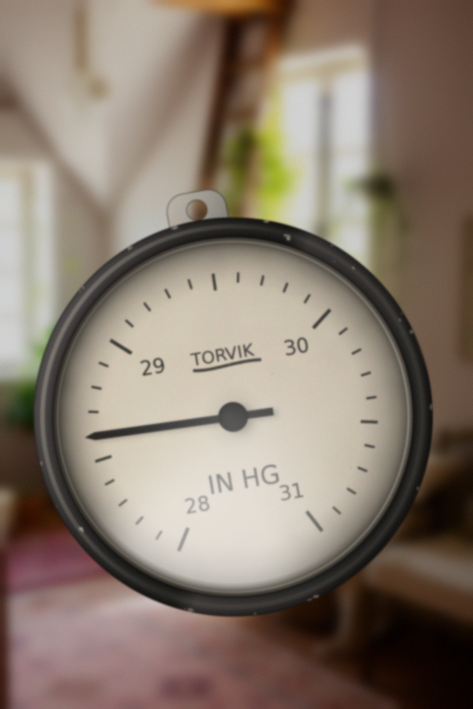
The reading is value=28.6 unit=inHg
